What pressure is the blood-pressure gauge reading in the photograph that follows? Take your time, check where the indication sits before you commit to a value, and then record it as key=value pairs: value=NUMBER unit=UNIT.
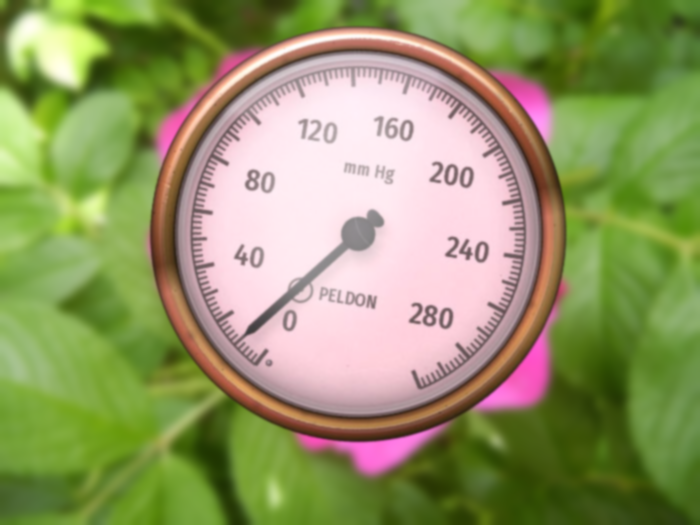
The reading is value=10 unit=mmHg
